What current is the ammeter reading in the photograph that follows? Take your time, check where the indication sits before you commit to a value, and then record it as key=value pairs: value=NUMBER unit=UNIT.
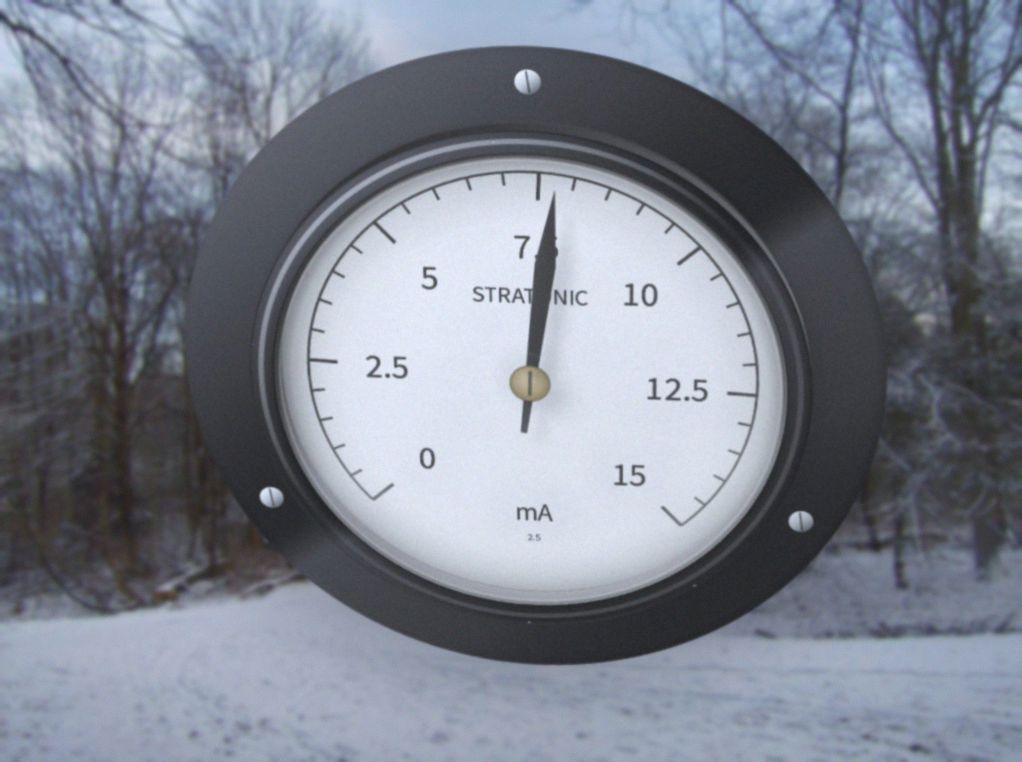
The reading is value=7.75 unit=mA
